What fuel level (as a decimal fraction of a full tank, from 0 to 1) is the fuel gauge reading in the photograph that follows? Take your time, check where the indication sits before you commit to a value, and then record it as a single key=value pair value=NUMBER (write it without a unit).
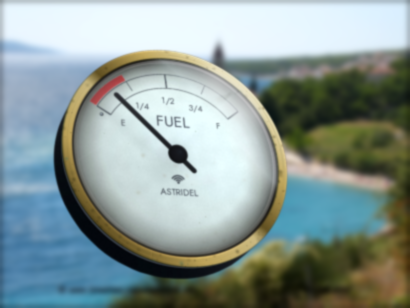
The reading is value=0.125
